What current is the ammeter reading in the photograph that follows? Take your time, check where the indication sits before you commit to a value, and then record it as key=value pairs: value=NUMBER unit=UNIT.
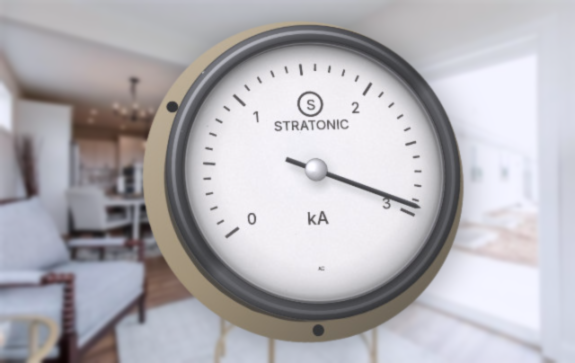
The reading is value=2.95 unit=kA
